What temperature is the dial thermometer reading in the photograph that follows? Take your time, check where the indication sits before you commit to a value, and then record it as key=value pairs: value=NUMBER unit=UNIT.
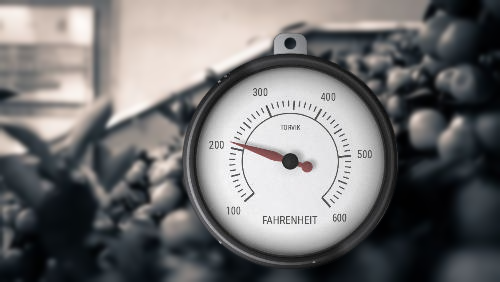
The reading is value=210 unit=°F
